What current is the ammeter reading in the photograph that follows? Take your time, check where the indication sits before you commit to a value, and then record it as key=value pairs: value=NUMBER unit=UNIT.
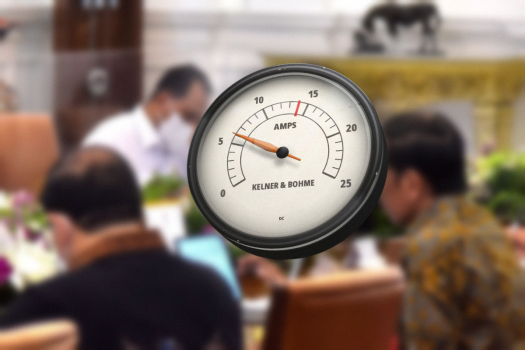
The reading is value=6 unit=A
